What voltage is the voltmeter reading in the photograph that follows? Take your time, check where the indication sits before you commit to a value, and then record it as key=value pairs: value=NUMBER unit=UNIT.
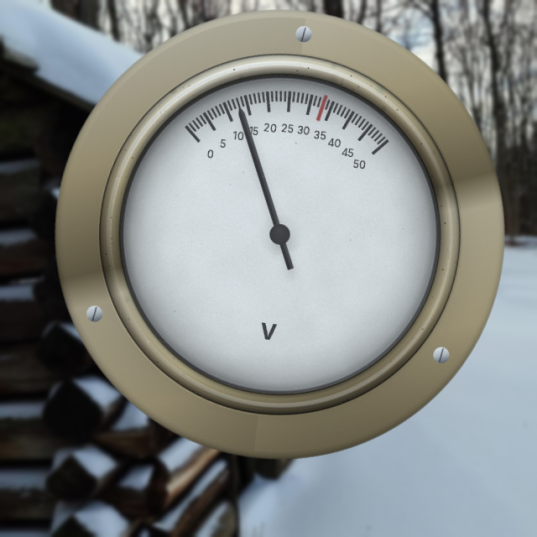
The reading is value=13 unit=V
